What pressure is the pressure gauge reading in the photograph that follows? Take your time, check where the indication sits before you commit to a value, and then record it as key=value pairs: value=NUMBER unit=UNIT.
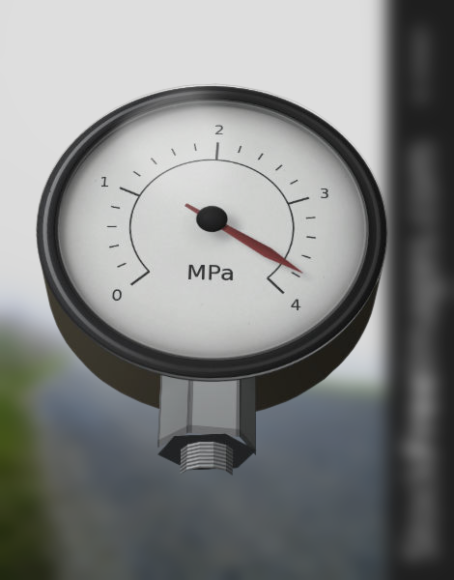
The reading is value=3.8 unit=MPa
